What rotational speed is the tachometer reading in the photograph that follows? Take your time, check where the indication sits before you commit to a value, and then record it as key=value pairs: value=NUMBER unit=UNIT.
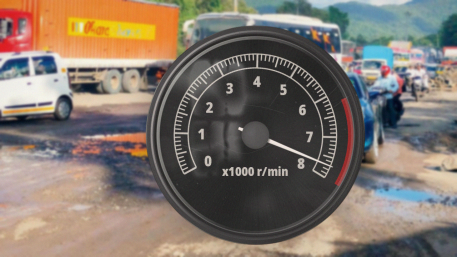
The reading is value=7700 unit=rpm
